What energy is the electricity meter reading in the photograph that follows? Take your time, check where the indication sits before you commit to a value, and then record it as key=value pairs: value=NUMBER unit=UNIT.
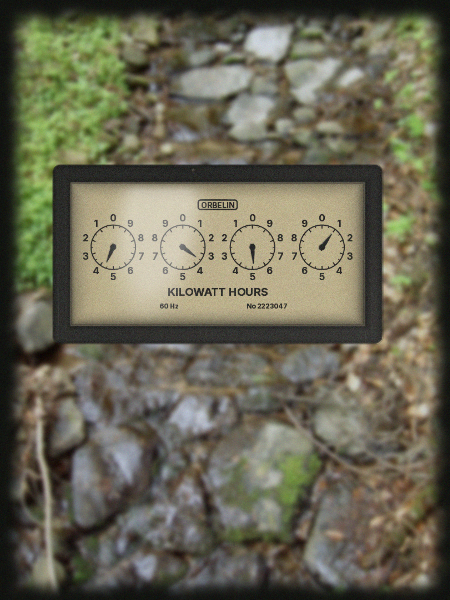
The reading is value=4351 unit=kWh
